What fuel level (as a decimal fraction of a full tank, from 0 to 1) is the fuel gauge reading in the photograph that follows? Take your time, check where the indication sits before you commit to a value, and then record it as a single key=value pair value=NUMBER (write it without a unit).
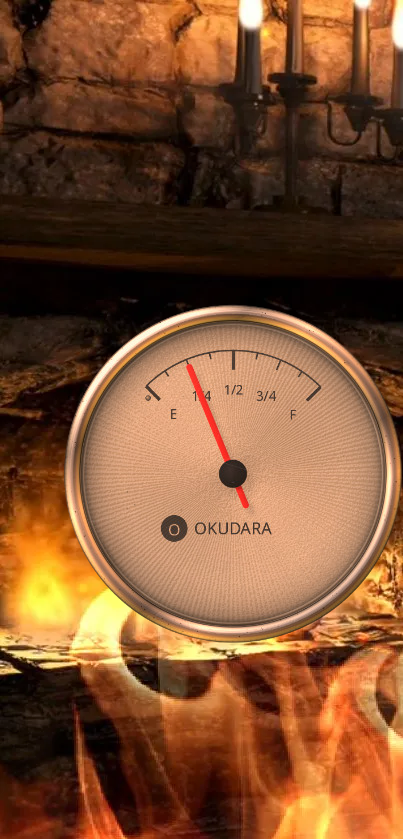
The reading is value=0.25
